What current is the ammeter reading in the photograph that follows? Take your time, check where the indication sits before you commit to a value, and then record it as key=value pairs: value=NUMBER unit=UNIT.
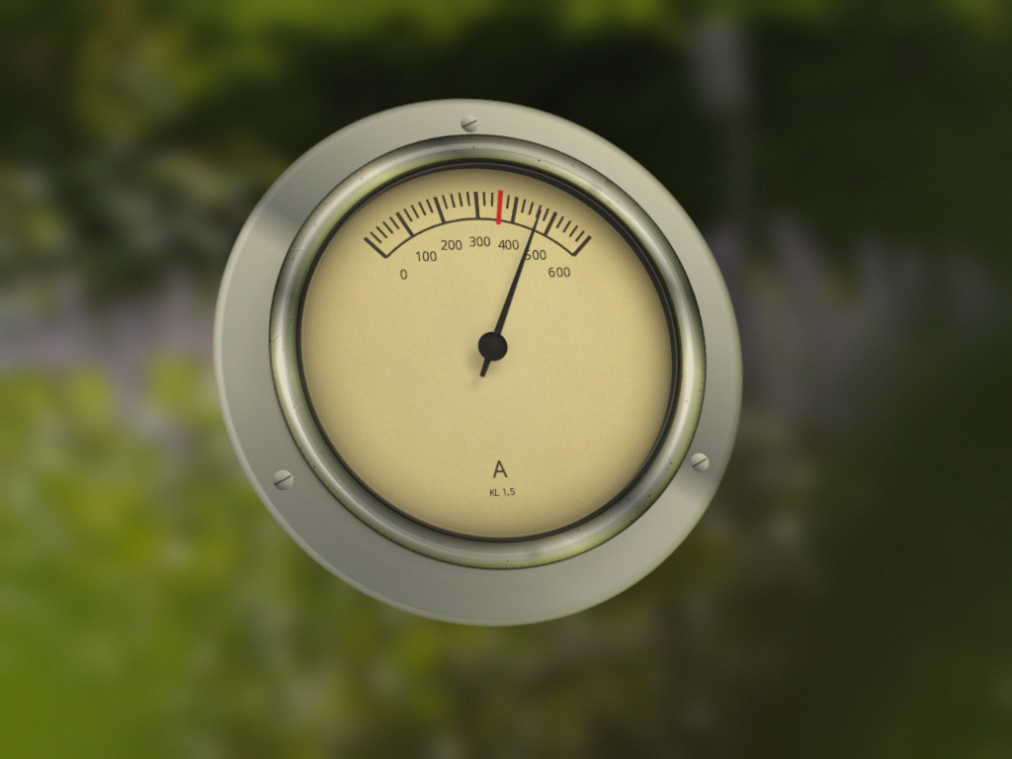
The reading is value=460 unit=A
